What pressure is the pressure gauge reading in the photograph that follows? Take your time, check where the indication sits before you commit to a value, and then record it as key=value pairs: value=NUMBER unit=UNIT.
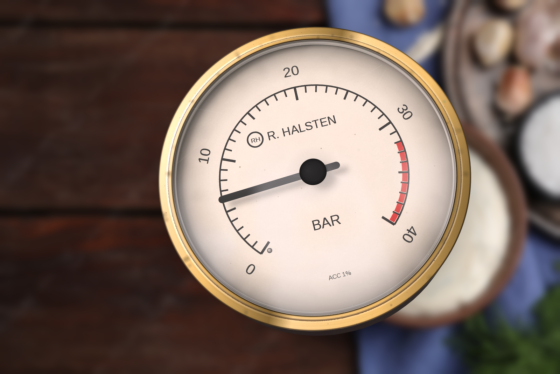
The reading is value=6 unit=bar
